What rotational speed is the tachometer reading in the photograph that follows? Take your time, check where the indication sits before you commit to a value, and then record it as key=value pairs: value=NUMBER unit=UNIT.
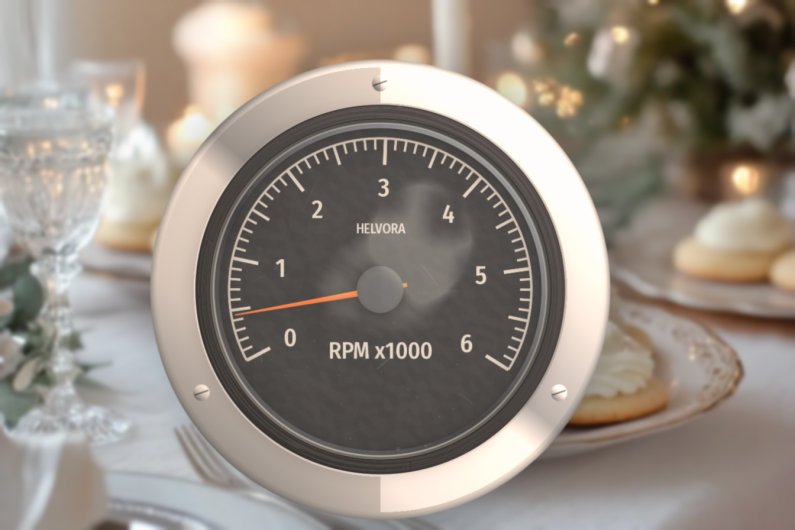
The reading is value=450 unit=rpm
